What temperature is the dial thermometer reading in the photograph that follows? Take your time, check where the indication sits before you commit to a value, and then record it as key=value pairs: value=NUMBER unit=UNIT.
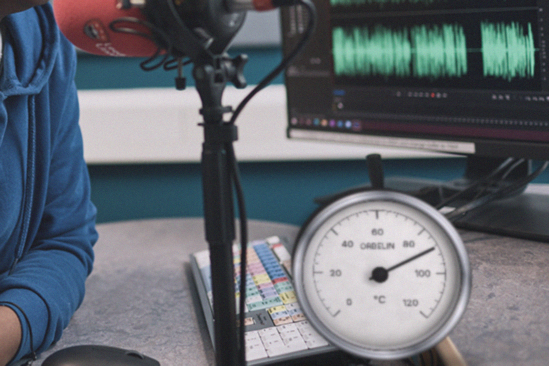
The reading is value=88 unit=°C
